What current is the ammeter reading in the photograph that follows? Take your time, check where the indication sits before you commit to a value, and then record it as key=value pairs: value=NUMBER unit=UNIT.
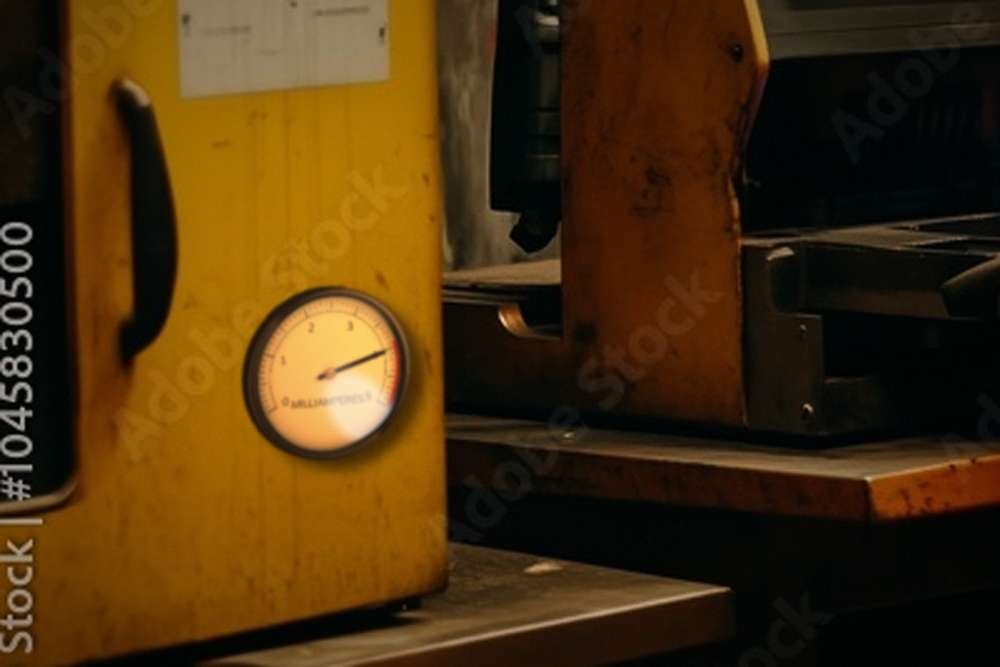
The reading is value=4 unit=mA
